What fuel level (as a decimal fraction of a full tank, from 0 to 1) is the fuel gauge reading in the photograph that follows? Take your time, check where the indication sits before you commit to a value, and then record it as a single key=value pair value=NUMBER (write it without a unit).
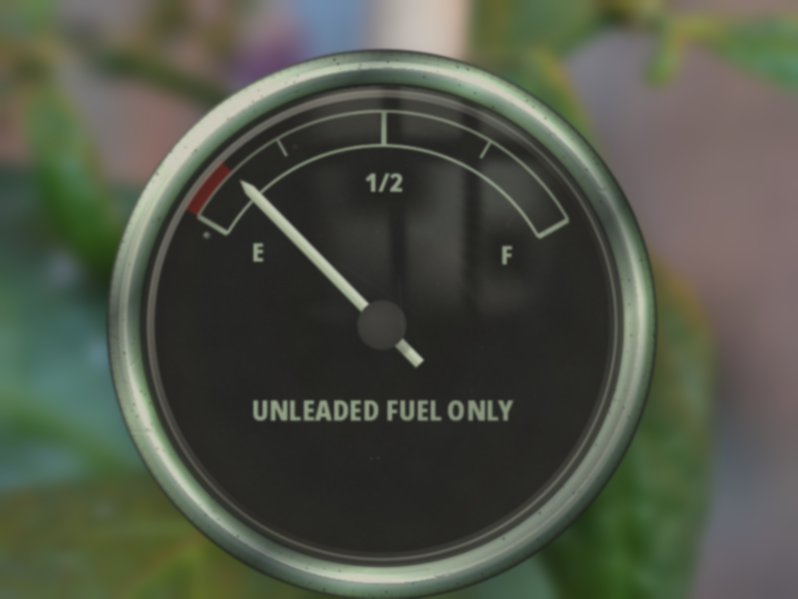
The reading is value=0.125
